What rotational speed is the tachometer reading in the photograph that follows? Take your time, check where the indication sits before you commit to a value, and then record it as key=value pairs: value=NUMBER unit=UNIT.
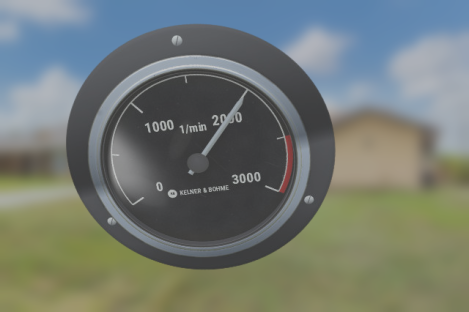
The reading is value=2000 unit=rpm
